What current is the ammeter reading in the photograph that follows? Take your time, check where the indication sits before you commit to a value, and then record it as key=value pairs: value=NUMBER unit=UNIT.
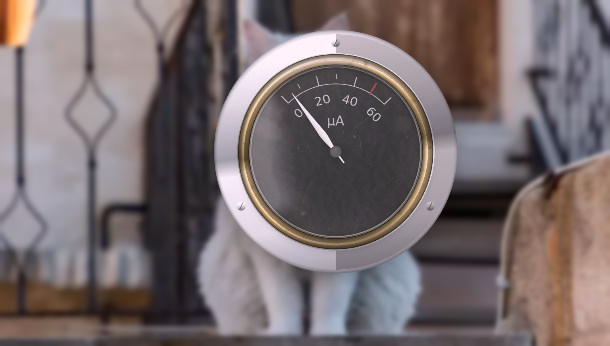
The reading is value=5 unit=µA
